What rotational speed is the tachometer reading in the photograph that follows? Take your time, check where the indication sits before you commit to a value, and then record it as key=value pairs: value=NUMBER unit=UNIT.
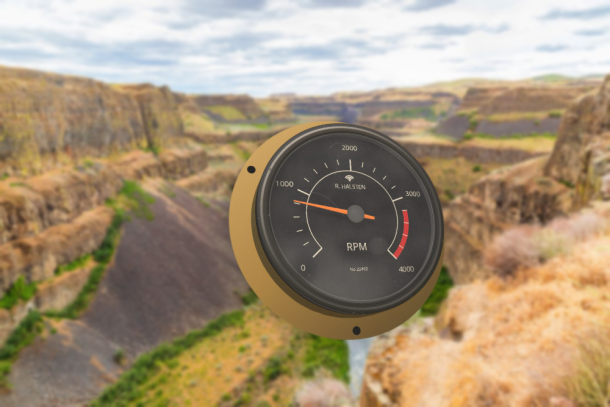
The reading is value=800 unit=rpm
